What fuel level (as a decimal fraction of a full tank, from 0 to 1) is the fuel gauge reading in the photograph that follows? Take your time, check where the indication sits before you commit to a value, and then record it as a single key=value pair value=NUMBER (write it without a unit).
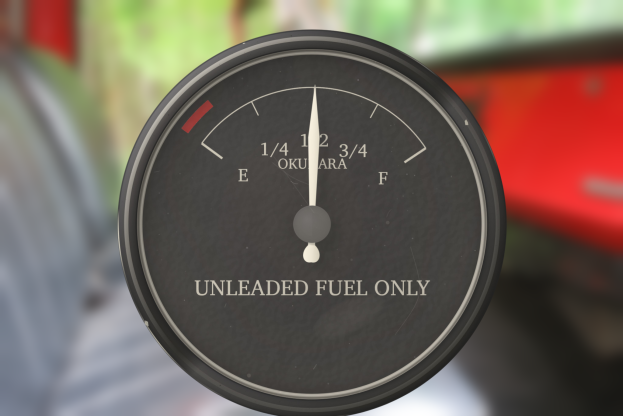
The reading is value=0.5
